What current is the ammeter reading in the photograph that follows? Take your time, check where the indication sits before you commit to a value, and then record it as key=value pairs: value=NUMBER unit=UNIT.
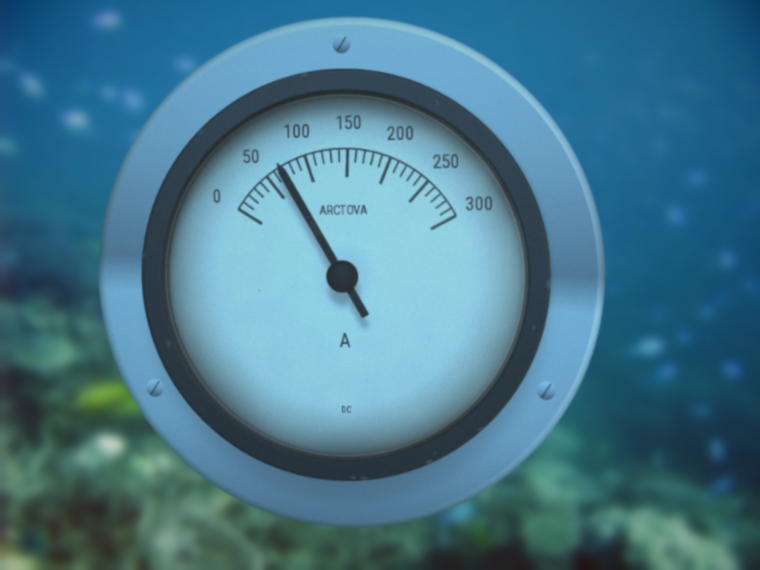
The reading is value=70 unit=A
